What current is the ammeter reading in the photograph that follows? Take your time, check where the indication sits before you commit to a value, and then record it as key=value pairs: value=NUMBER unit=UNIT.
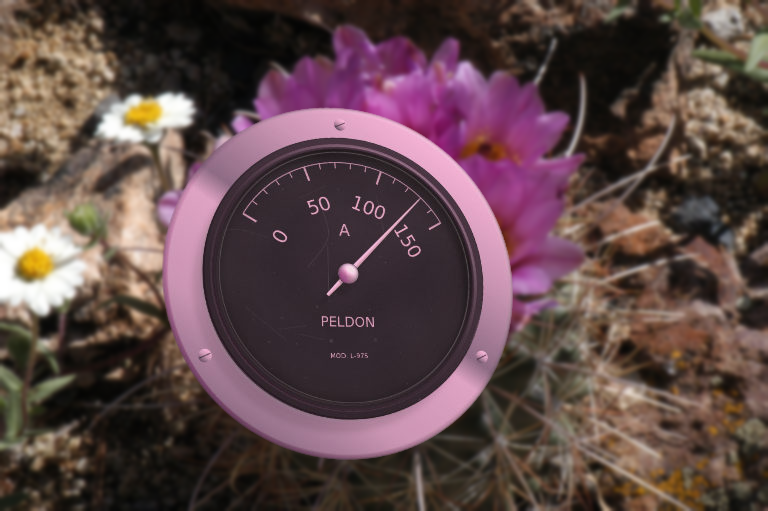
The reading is value=130 unit=A
